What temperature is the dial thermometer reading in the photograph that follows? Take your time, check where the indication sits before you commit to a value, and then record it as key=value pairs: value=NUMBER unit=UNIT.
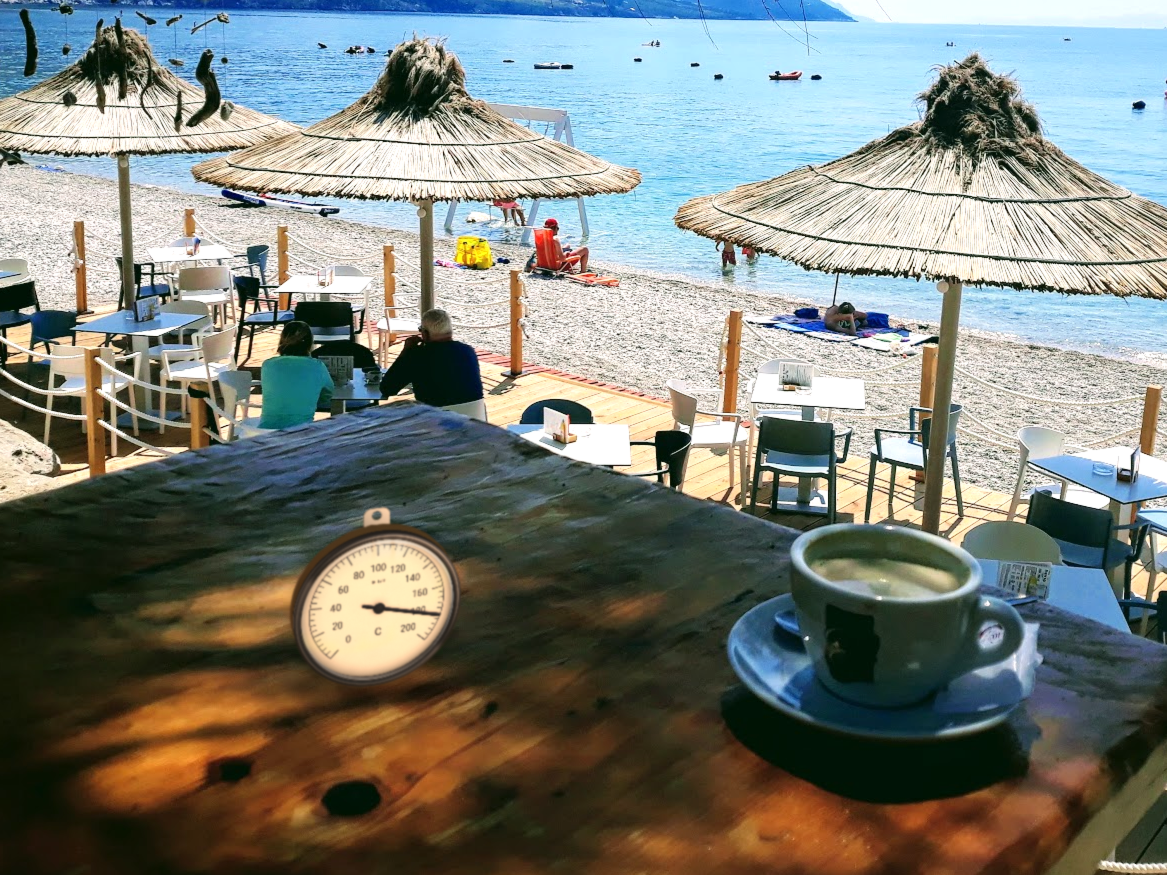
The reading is value=180 unit=°C
